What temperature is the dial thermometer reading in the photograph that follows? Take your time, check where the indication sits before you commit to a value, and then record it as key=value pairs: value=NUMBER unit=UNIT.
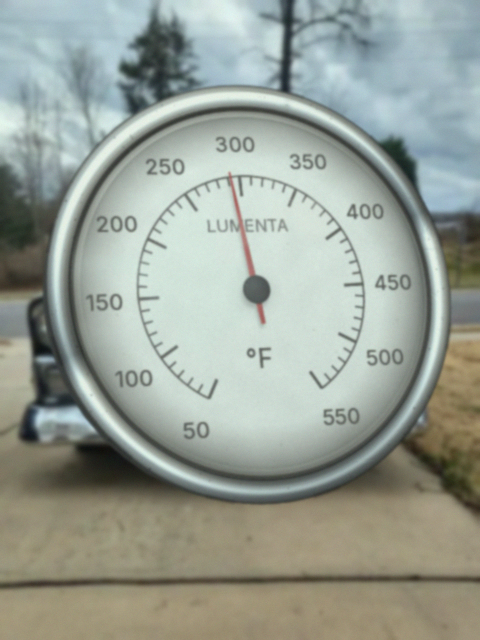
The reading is value=290 unit=°F
